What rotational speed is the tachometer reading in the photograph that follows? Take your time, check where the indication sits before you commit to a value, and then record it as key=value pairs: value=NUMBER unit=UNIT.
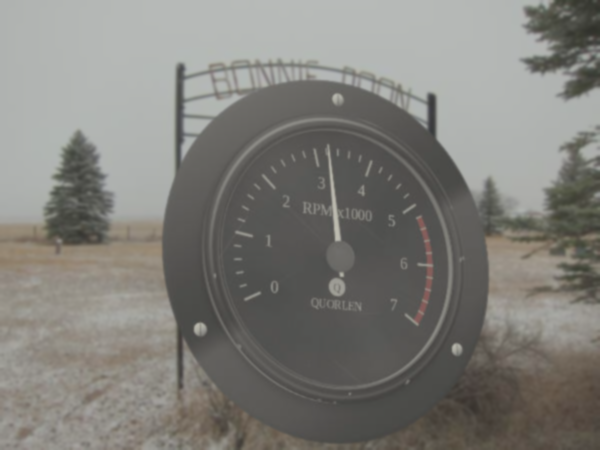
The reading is value=3200 unit=rpm
